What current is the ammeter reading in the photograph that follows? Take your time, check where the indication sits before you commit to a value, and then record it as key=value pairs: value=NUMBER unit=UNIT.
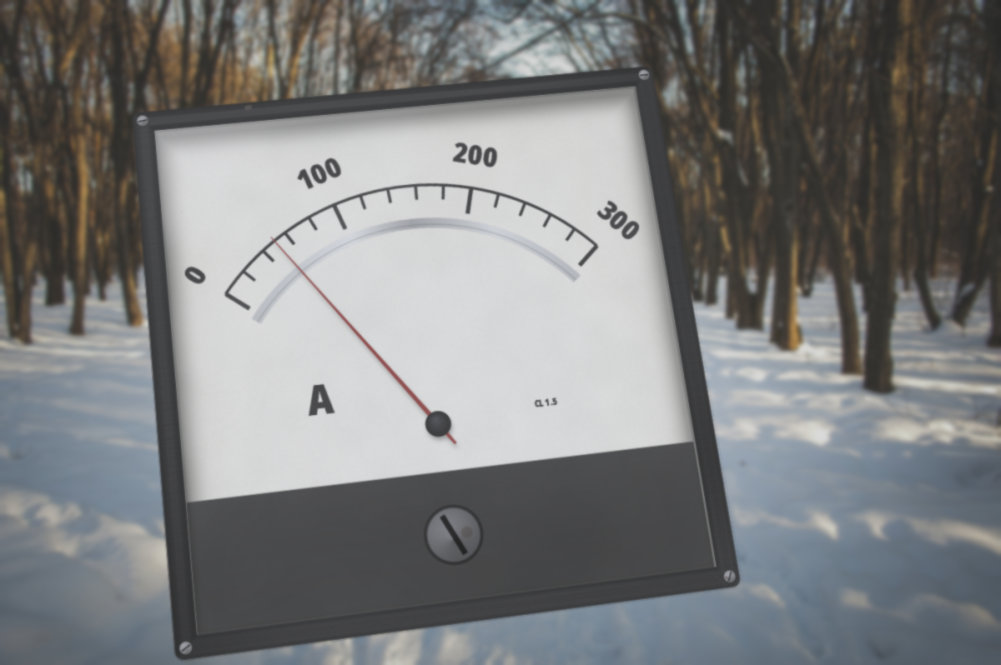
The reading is value=50 unit=A
